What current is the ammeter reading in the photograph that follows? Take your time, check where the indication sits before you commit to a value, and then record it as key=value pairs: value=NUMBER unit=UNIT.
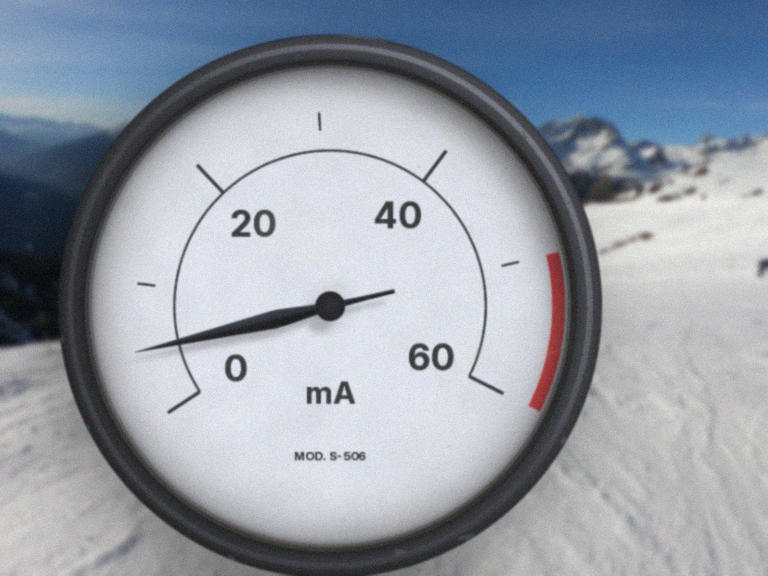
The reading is value=5 unit=mA
